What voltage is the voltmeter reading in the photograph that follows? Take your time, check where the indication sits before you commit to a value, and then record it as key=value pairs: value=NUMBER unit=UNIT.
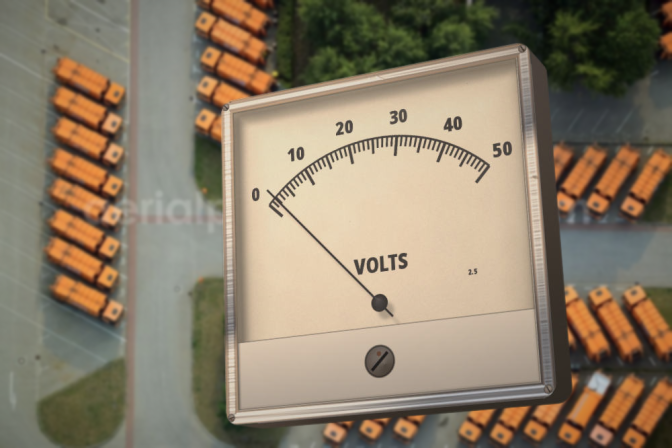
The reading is value=2 unit=V
